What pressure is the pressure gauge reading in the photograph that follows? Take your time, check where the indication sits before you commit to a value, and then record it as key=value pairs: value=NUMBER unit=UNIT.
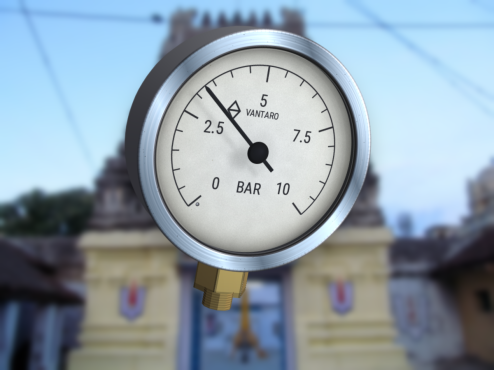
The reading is value=3.25 unit=bar
